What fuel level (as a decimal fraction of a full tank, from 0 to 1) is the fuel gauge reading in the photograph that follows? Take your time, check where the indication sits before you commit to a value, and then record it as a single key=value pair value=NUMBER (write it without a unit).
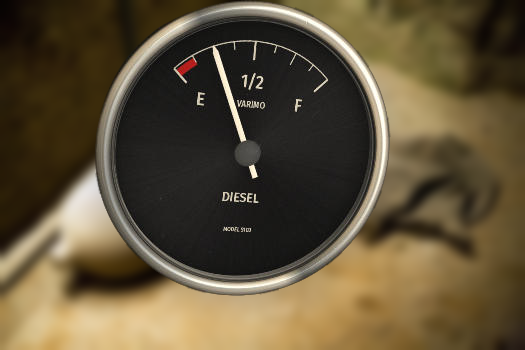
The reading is value=0.25
